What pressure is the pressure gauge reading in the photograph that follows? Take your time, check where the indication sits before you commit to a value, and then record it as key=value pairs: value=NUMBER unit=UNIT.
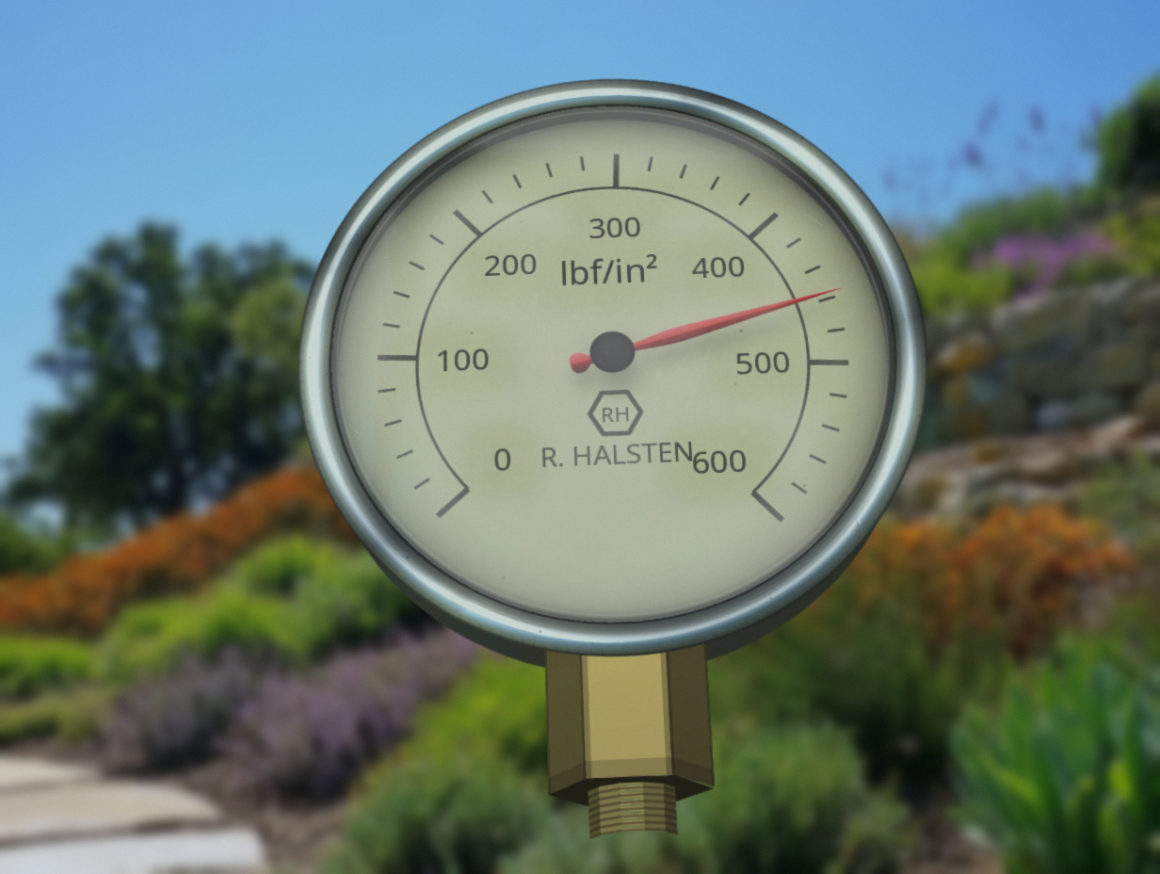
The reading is value=460 unit=psi
